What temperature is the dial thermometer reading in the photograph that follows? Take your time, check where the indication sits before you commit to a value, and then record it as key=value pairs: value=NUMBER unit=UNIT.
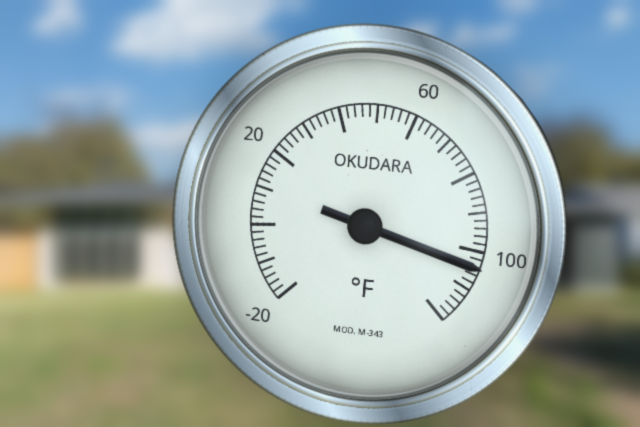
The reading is value=104 unit=°F
